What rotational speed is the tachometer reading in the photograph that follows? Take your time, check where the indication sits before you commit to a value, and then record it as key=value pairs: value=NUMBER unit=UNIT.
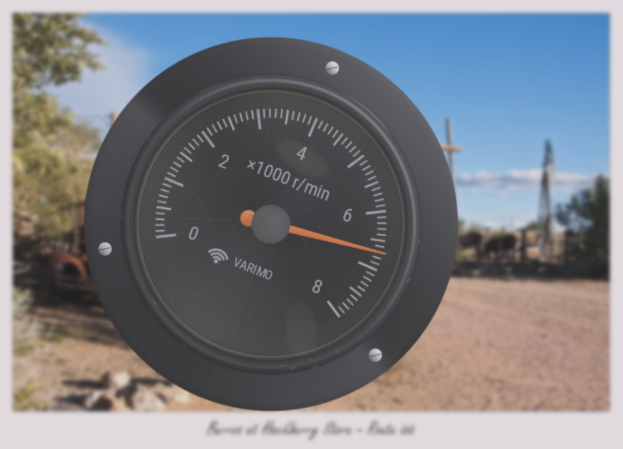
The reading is value=6700 unit=rpm
